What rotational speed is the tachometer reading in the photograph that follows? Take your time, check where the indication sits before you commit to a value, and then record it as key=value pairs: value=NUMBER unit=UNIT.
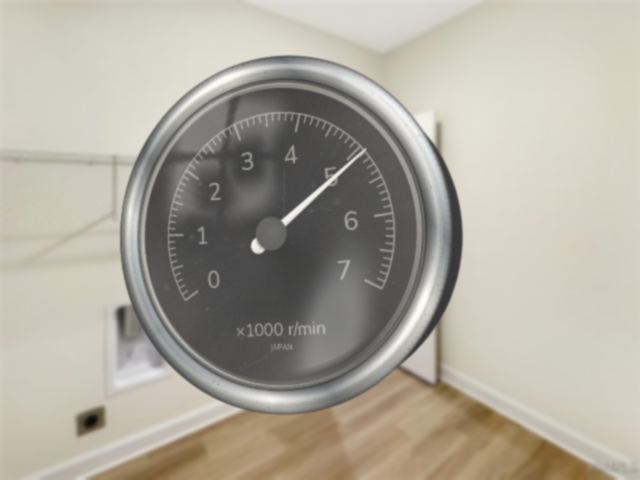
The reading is value=5100 unit=rpm
